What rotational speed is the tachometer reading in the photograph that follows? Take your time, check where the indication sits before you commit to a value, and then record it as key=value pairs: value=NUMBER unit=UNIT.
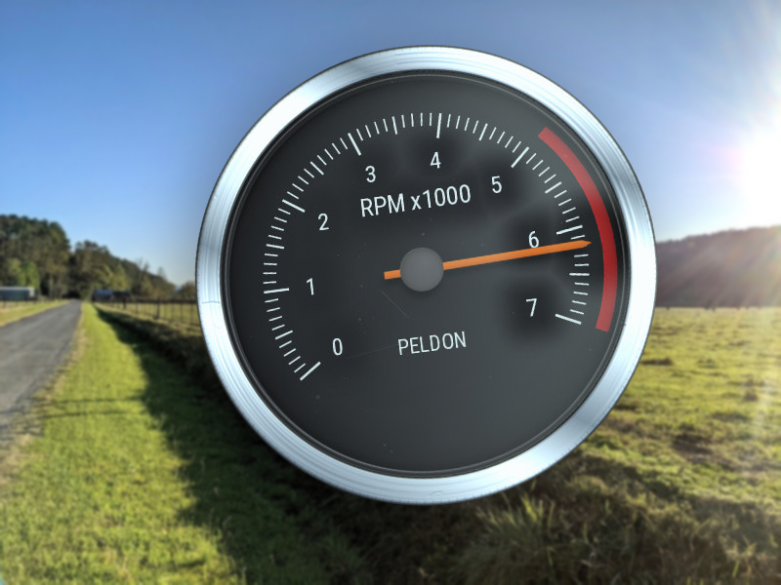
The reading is value=6200 unit=rpm
